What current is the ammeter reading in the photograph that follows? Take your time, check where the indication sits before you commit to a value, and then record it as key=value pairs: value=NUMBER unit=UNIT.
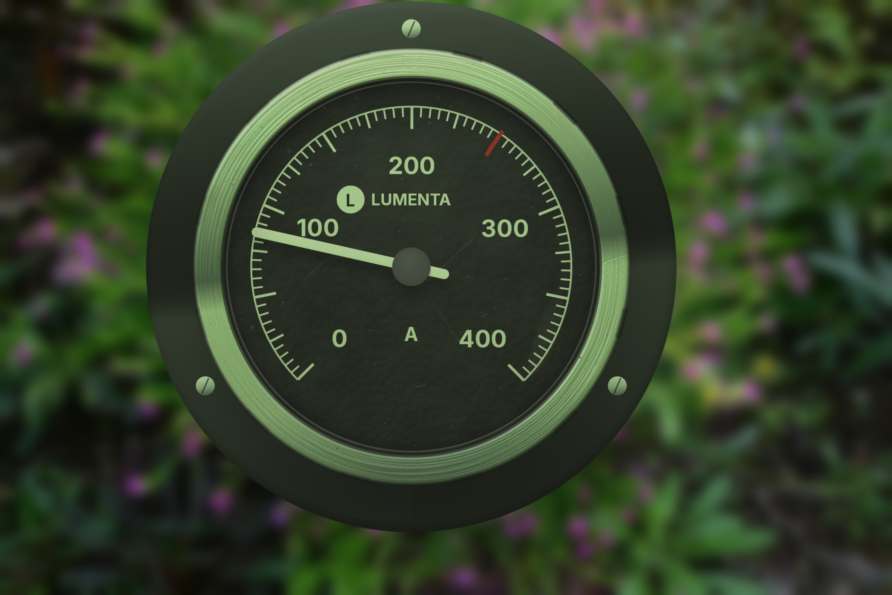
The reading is value=85 unit=A
